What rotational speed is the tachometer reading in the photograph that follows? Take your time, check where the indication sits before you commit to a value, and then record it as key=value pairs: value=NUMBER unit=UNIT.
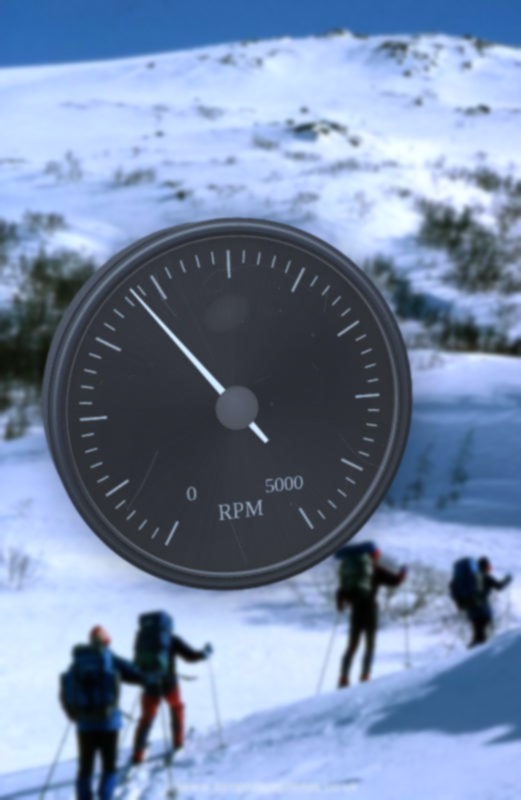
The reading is value=1850 unit=rpm
